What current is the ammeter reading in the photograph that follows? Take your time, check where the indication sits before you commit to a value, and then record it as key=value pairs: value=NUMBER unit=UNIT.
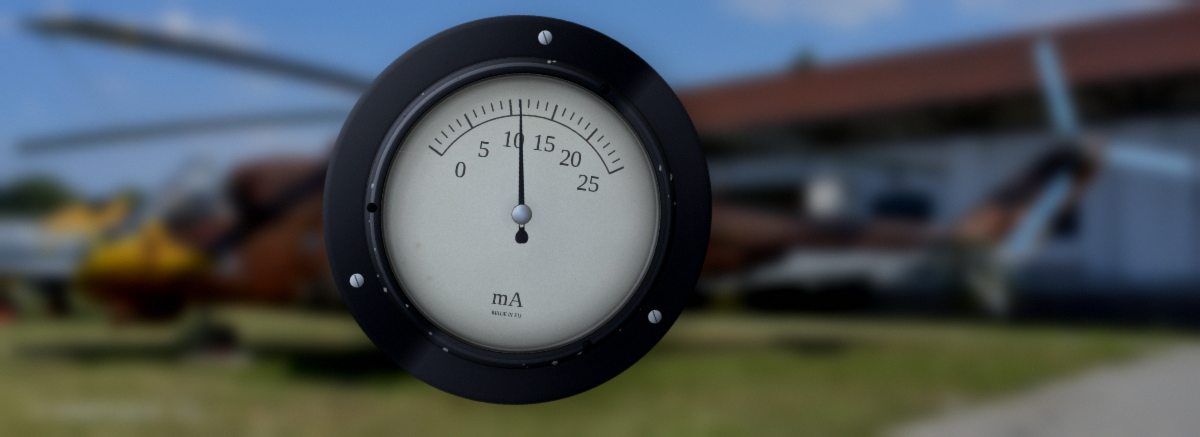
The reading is value=11 unit=mA
